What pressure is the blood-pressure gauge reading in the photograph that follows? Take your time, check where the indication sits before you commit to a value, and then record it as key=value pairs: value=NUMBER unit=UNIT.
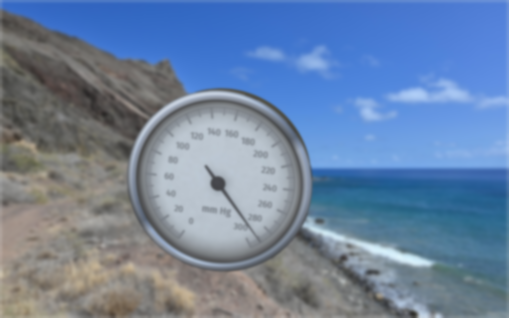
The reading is value=290 unit=mmHg
